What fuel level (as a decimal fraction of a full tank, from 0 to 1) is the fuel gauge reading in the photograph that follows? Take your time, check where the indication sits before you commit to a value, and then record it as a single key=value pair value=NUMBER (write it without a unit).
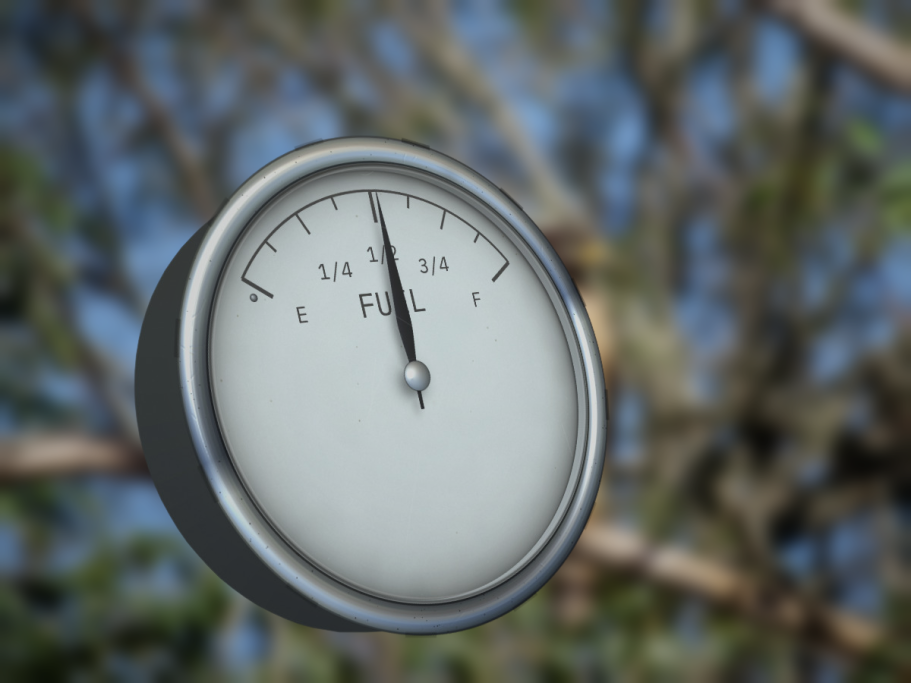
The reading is value=0.5
